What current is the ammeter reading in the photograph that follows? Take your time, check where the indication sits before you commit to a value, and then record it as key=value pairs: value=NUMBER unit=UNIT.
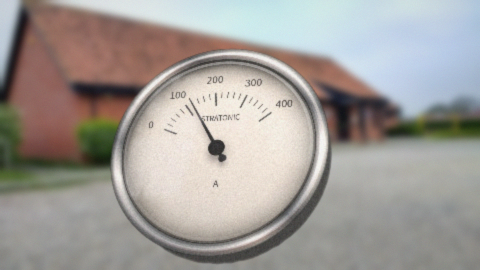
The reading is value=120 unit=A
